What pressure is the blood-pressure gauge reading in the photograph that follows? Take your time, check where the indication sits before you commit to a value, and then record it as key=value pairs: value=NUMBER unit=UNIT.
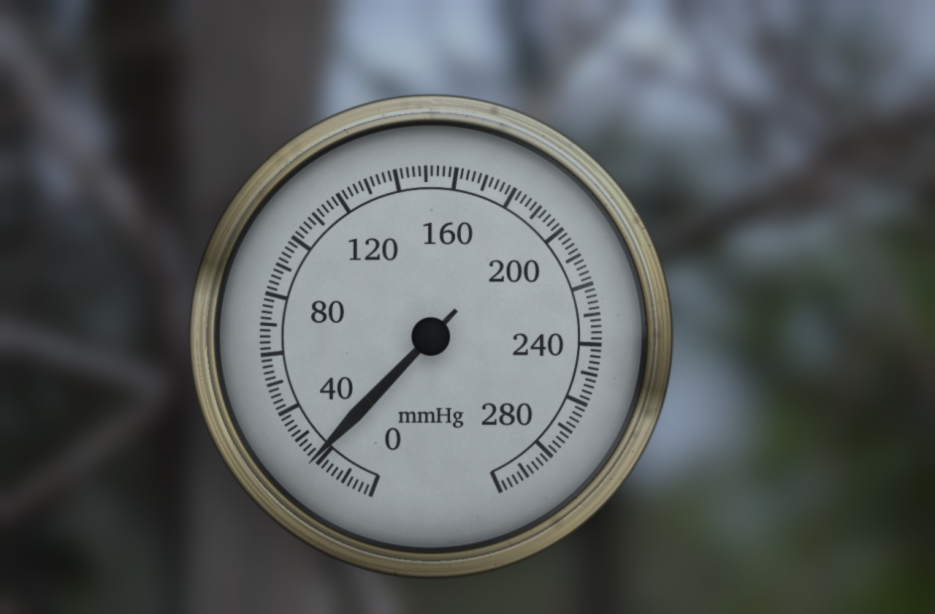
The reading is value=22 unit=mmHg
